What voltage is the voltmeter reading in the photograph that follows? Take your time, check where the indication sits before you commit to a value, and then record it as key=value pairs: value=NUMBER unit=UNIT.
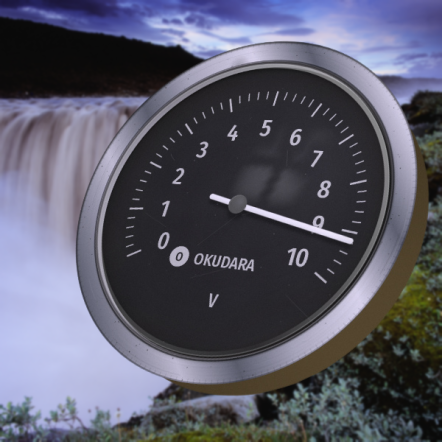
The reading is value=9.2 unit=V
